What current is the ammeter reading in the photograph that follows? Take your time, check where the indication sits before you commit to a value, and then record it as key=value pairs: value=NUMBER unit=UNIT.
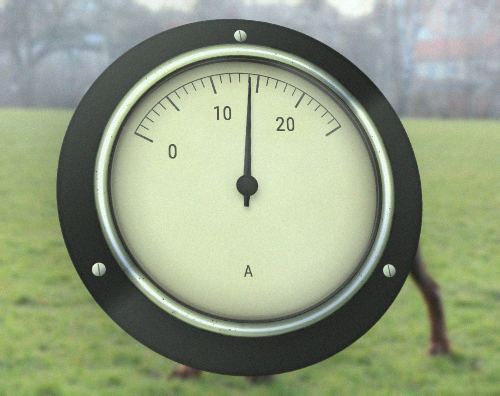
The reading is value=14 unit=A
